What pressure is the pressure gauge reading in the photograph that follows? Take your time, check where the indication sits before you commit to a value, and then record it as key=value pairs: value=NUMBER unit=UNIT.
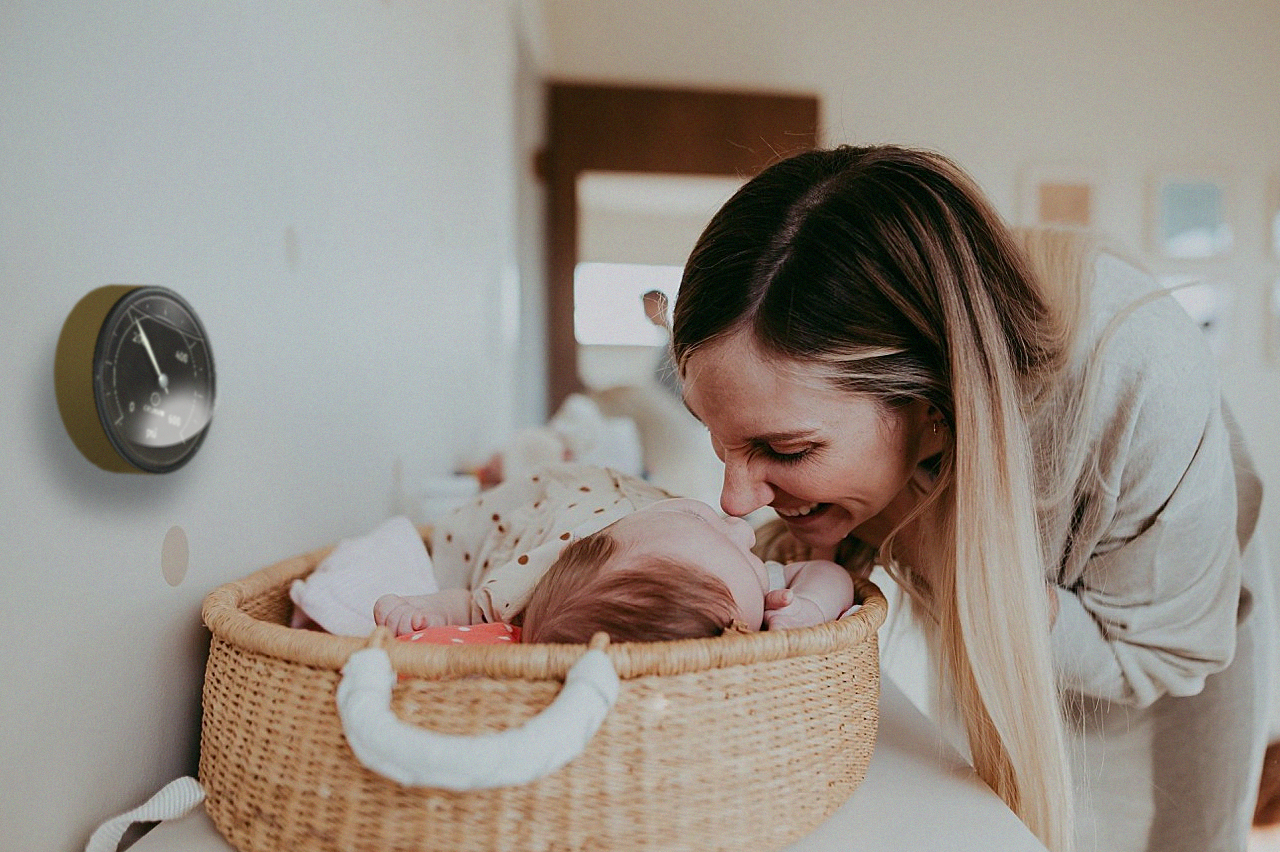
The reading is value=200 unit=psi
